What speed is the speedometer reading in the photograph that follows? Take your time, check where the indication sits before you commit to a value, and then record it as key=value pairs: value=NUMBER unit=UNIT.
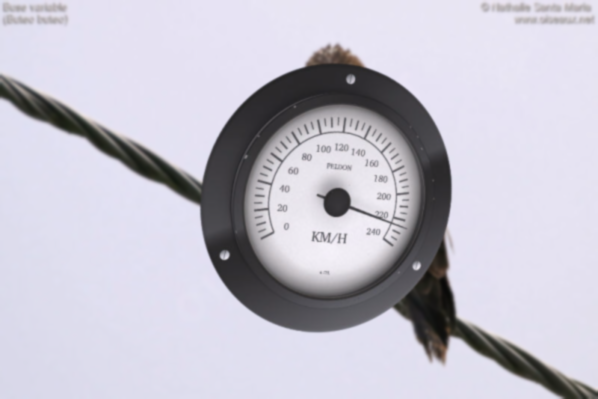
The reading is value=225 unit=km/h
